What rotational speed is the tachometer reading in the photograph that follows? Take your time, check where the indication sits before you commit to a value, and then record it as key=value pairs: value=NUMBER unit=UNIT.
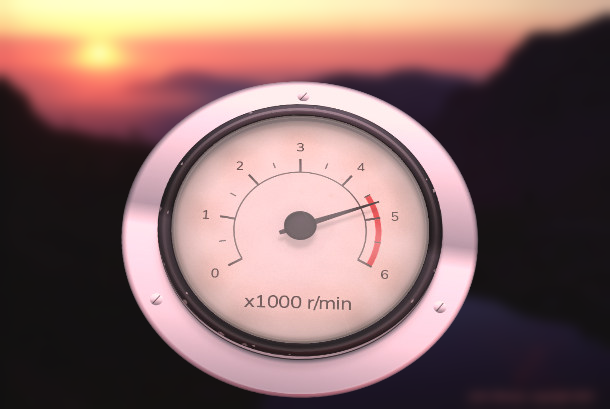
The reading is value=4750 unit=rpm
